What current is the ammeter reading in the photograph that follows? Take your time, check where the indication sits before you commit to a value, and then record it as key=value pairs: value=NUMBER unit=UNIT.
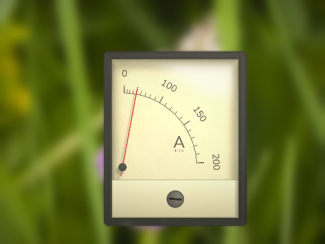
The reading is value=50 unit=A
